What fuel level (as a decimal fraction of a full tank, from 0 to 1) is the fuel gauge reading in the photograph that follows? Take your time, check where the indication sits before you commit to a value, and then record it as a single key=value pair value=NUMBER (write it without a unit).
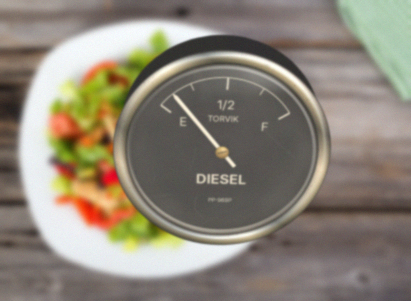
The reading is value=0.125
